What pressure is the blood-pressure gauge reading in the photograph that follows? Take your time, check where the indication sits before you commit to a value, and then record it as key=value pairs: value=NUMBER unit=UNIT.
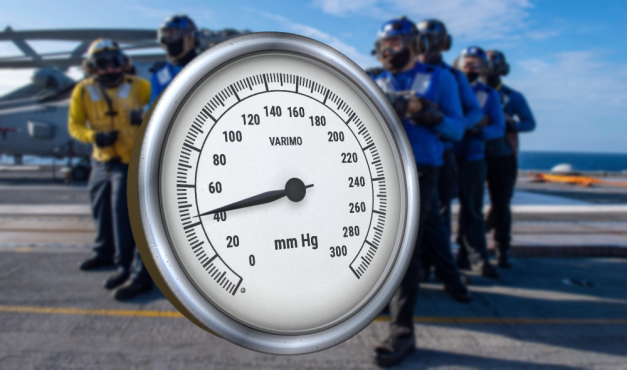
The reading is value=44 unit=mmHg
